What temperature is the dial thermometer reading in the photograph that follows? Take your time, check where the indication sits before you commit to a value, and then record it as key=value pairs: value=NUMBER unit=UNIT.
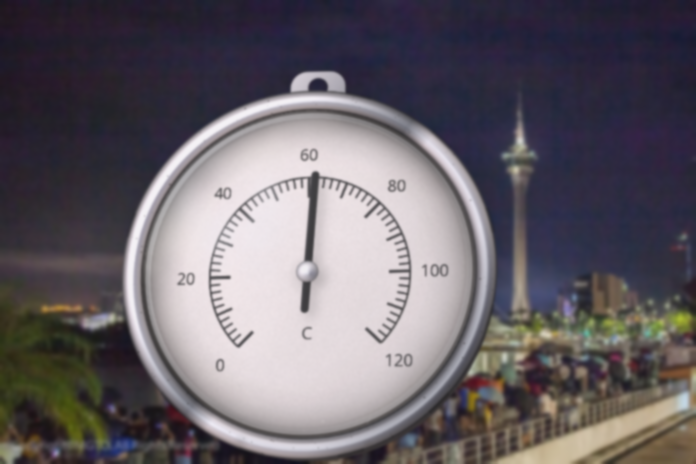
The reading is value=62 unit=°C
